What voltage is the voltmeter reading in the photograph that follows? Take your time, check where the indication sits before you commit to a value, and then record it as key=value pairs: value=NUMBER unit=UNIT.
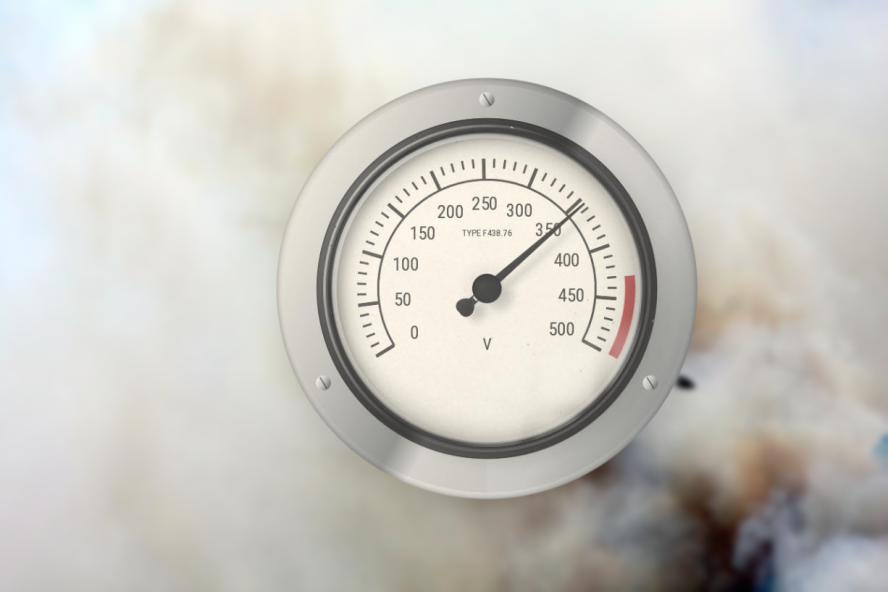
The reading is value=355 unit=V
